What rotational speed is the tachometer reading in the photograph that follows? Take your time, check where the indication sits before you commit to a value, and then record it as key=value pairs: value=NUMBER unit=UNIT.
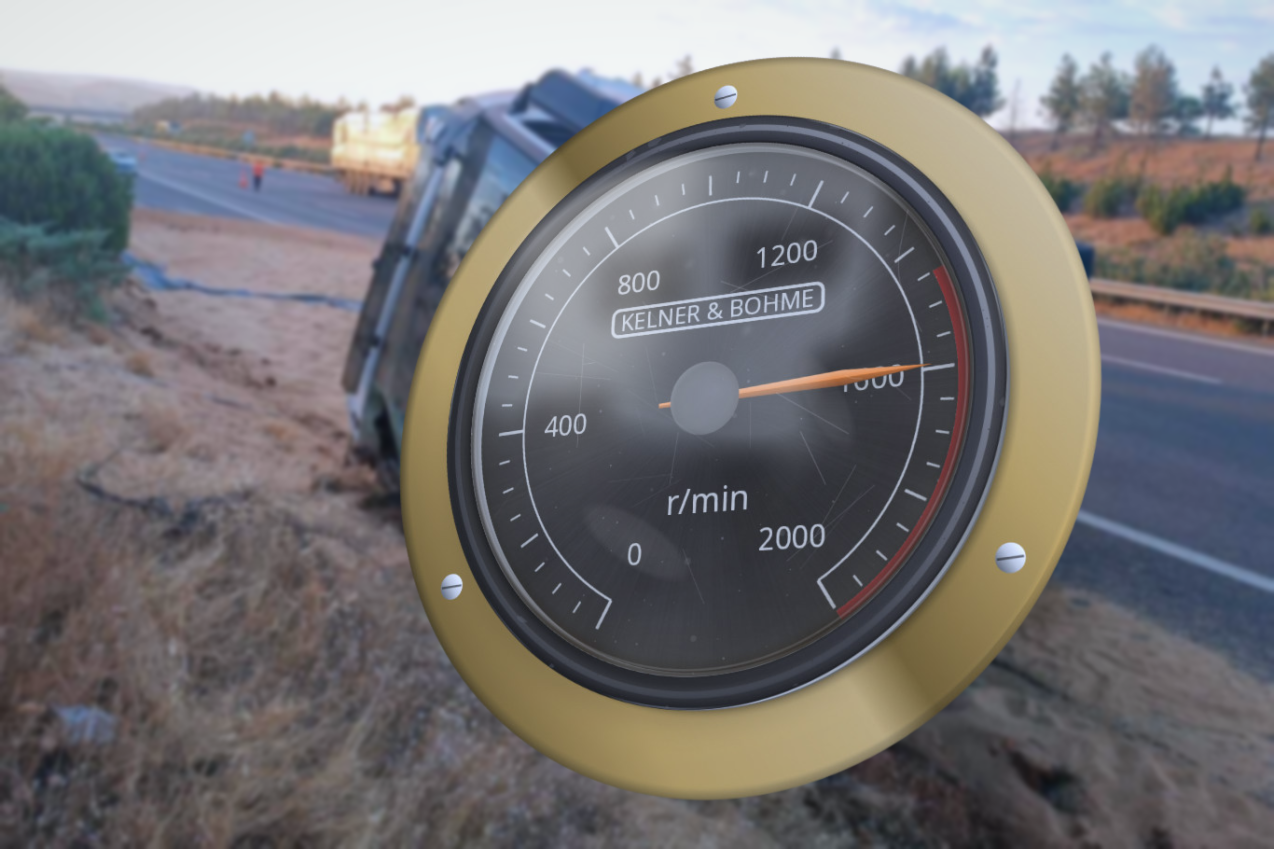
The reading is value=1600 unit=rpm
